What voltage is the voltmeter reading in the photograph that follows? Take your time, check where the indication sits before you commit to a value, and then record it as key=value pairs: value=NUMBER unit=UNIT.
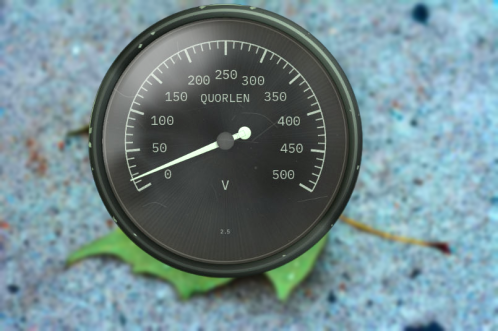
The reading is value=15 unit=V
